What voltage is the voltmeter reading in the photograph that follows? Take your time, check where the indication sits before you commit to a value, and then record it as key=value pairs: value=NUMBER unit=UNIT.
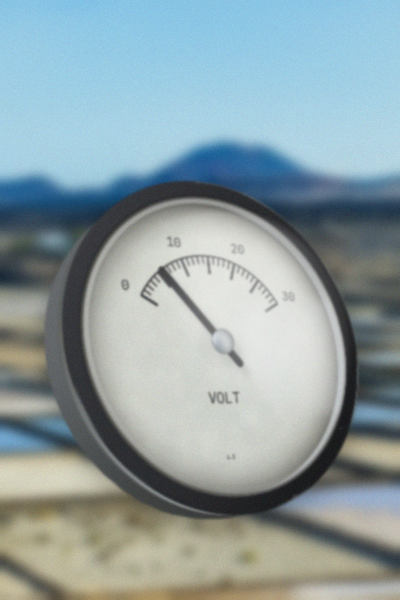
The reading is value=5 unit=V
